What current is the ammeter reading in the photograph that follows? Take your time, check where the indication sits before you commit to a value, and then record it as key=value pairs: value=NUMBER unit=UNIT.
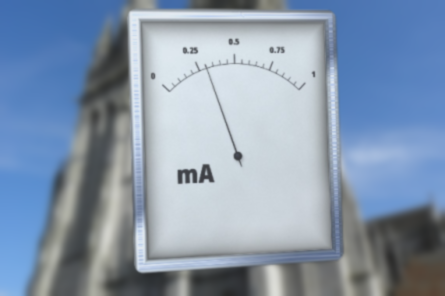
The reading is value=0.3 unit=mA
